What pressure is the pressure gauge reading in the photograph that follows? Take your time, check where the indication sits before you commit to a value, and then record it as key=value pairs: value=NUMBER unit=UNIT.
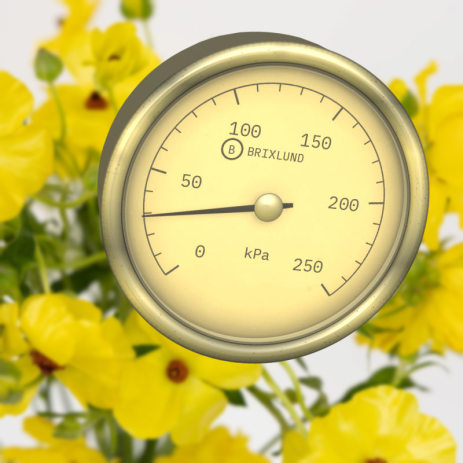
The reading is value=30 unit=kPa
